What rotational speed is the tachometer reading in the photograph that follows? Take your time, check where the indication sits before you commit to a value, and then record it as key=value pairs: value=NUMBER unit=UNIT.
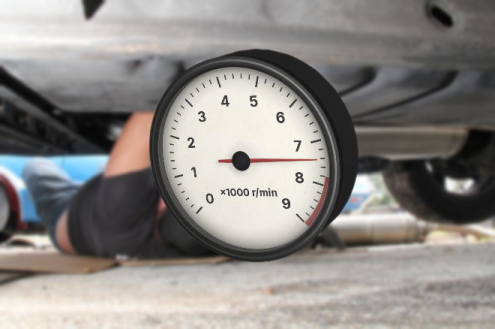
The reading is value=7400 unit=rpm
